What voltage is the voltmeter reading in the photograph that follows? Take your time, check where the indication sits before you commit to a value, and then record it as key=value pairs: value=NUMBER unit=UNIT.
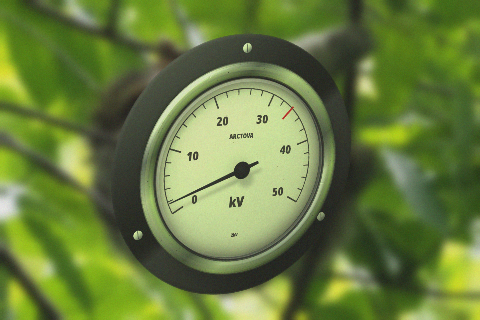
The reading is value=2 unit=kV
